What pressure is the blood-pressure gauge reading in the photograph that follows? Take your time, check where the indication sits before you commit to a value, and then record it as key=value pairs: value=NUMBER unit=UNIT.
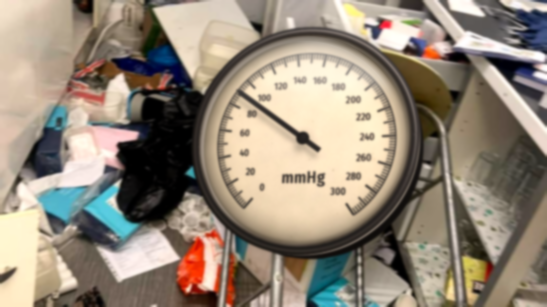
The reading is value=90 unit=mmHg
